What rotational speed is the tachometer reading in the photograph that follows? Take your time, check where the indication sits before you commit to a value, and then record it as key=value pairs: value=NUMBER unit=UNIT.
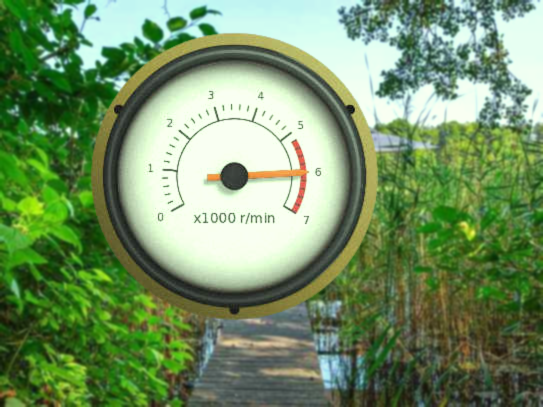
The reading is value=6000 unit=rpm
